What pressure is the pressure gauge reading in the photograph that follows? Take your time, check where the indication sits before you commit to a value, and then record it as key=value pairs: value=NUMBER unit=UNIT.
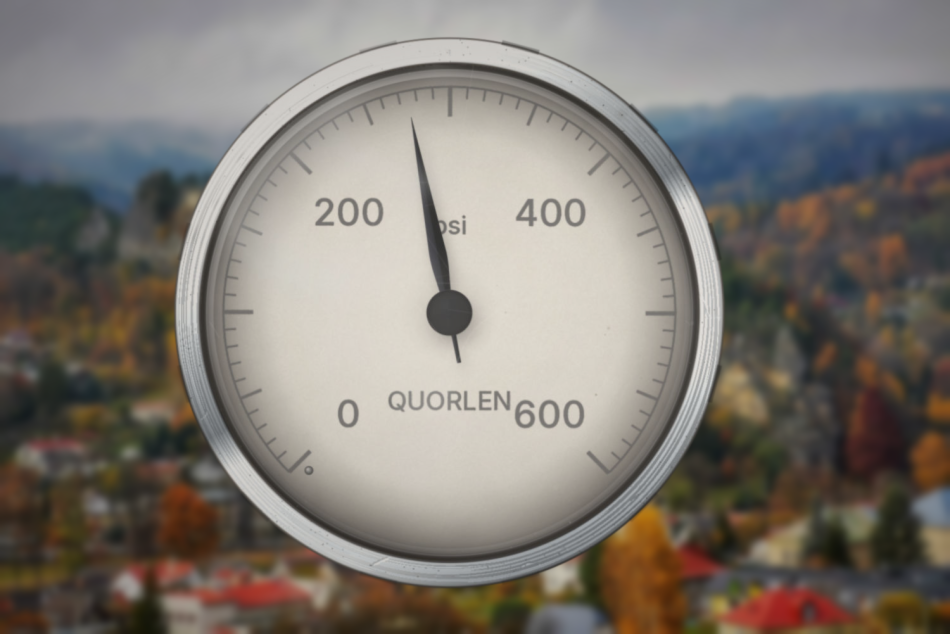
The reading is value=275 unit=psi
